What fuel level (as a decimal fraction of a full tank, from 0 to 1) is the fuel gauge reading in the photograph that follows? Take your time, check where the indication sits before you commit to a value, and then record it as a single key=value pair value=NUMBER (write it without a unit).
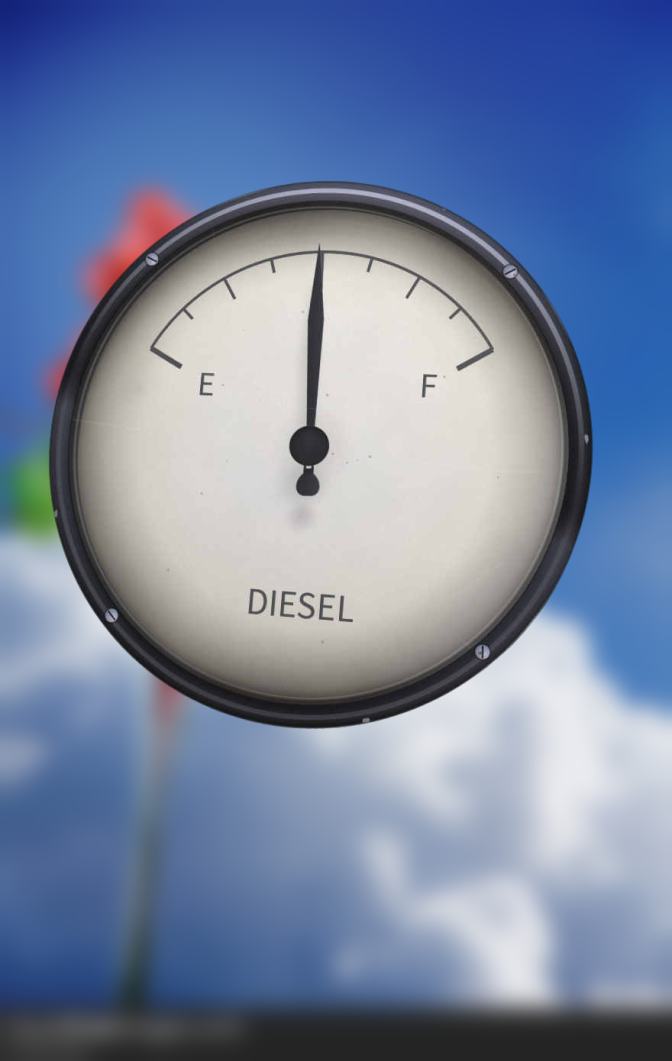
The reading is value=0.5
